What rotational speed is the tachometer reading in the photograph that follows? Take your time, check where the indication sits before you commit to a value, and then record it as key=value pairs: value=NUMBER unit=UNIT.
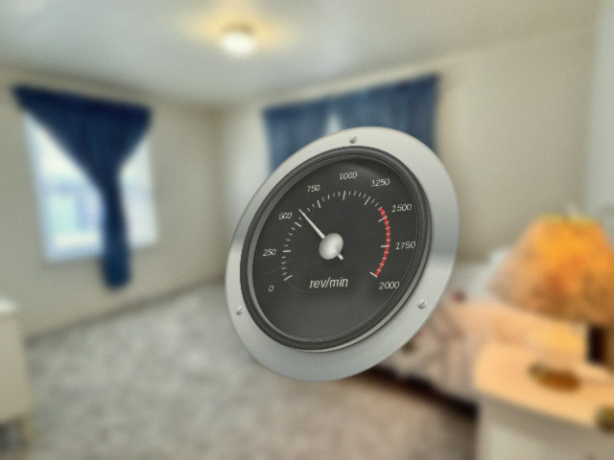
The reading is value=600 unit=rpm
